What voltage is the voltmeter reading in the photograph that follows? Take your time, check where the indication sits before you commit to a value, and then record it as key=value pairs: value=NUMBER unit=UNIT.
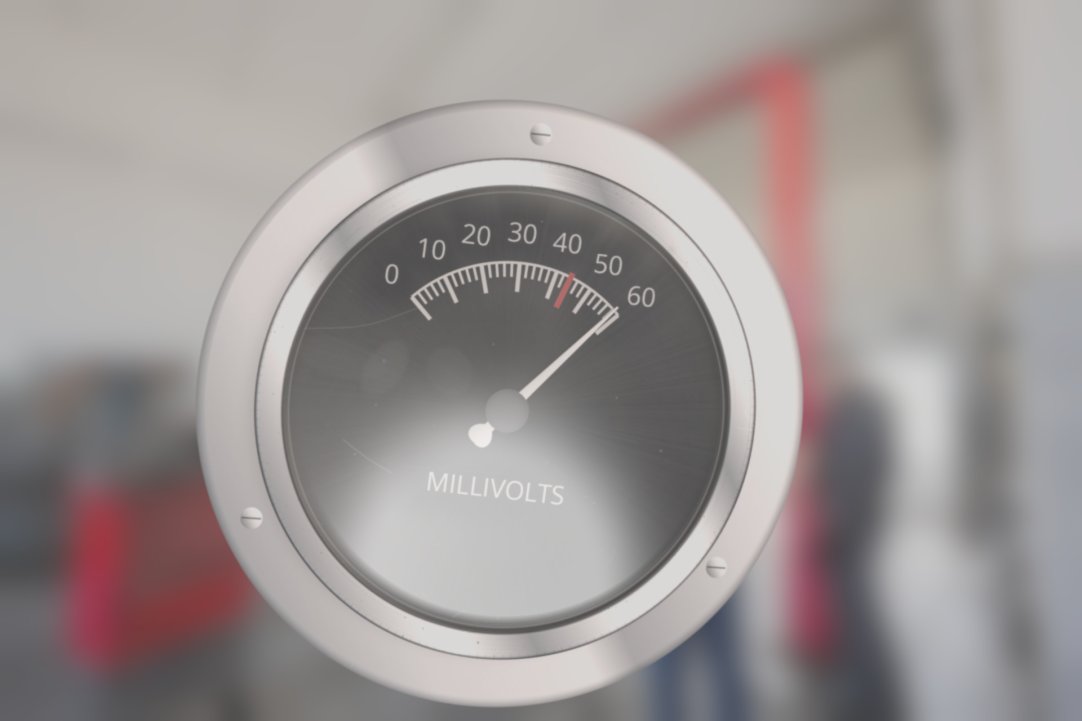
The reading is value=58 unit=mV
